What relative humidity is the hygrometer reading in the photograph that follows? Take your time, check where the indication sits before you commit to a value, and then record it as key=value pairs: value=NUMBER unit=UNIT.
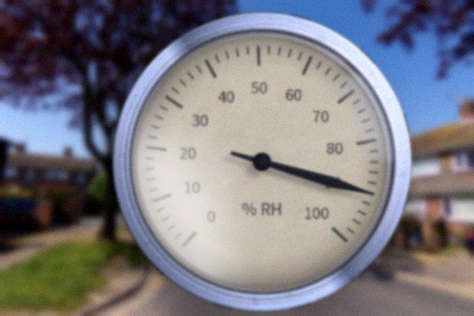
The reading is value=90 unit=%
